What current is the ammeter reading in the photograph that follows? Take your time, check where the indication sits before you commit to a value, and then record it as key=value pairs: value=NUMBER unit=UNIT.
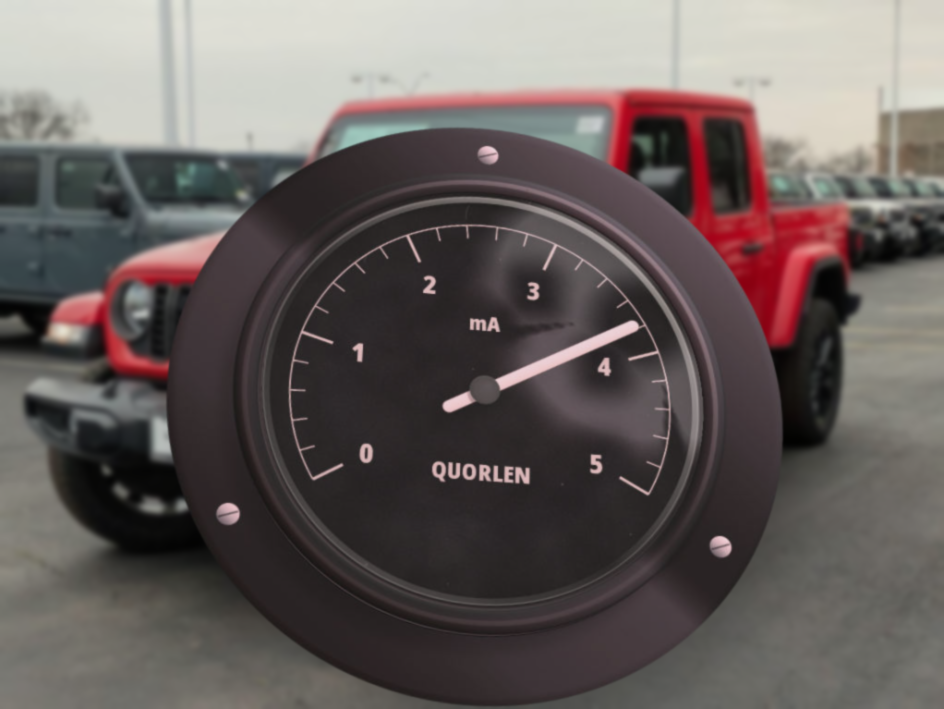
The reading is value=3.8 unit=mA
